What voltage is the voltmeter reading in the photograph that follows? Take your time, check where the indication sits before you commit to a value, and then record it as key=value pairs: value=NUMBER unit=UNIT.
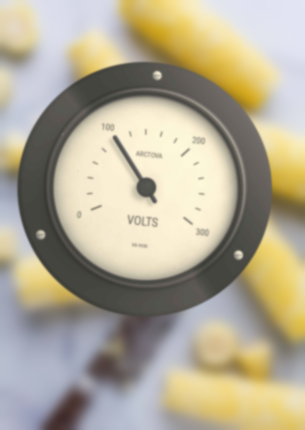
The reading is value=100 unit=V
